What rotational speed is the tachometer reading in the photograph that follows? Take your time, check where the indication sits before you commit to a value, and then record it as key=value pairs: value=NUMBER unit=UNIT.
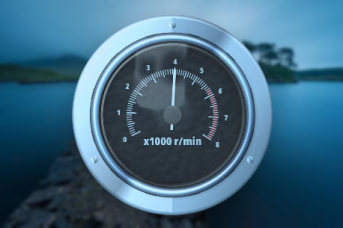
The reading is value=4000 unit=rpm
